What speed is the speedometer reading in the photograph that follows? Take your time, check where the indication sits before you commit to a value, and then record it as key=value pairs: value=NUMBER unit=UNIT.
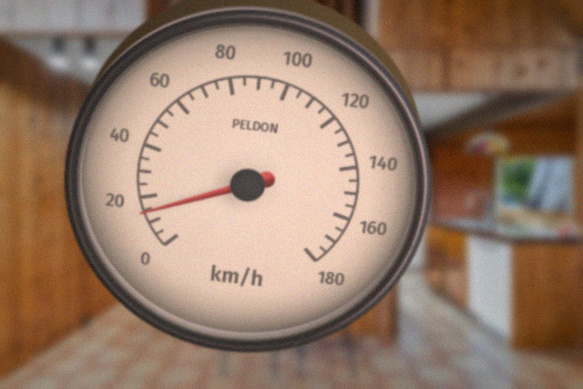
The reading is value=15 unit=km/h
